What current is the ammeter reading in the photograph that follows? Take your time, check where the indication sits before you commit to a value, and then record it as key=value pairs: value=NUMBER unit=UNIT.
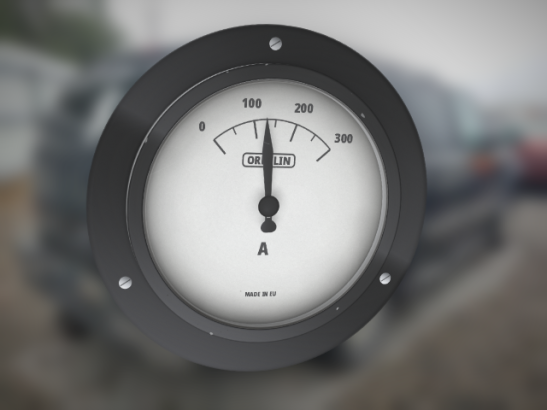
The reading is value=125 unit=A
